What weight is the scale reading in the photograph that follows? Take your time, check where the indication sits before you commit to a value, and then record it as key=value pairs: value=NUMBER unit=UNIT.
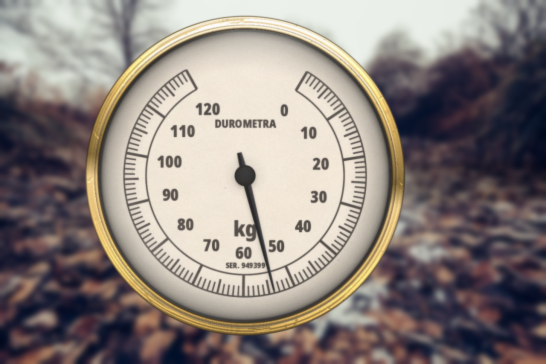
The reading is value=54 unit=kg
